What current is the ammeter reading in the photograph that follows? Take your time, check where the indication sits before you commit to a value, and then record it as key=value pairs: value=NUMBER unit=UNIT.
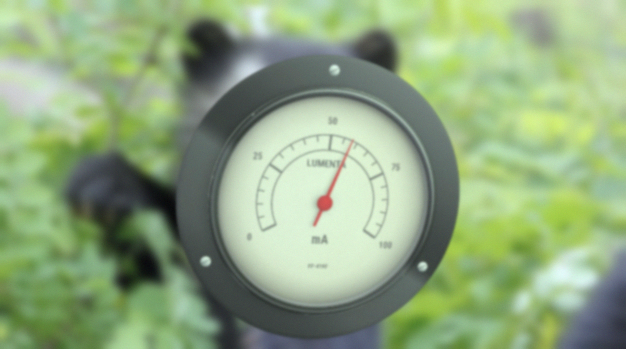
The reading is value=57.5 unit=mA
